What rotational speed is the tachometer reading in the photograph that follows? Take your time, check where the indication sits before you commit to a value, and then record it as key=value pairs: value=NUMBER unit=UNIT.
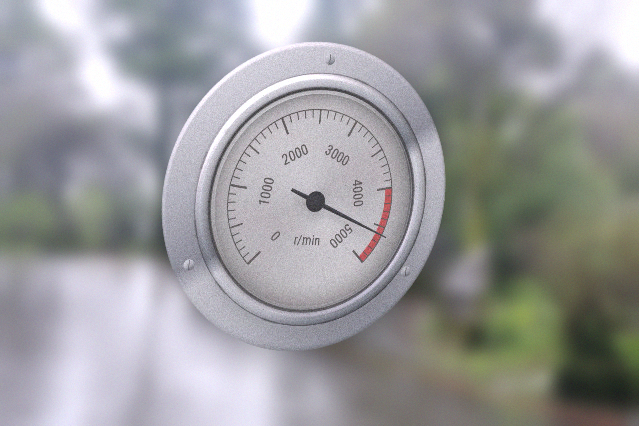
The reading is value=4600 unit=rpm
